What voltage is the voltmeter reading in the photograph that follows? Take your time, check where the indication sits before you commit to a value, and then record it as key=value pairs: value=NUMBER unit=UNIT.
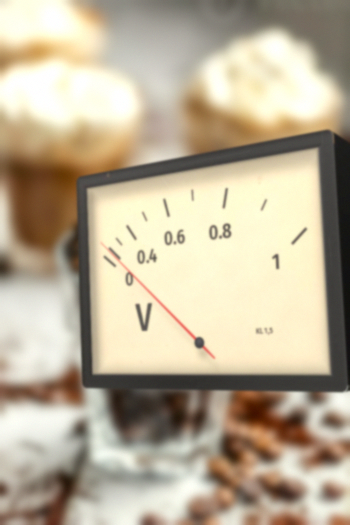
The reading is value=0.2 unit=V
